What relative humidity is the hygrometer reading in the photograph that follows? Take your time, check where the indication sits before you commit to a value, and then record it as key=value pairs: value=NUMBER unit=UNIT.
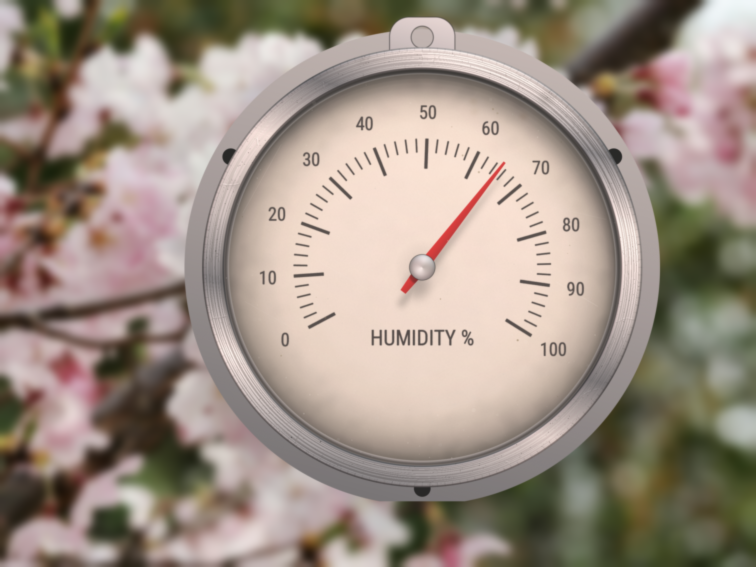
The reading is value=65 unit=%
